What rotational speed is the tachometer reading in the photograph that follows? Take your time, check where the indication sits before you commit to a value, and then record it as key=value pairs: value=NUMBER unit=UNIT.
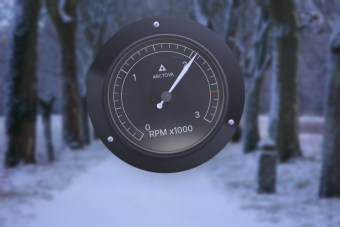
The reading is value=2050 unit=rpm
